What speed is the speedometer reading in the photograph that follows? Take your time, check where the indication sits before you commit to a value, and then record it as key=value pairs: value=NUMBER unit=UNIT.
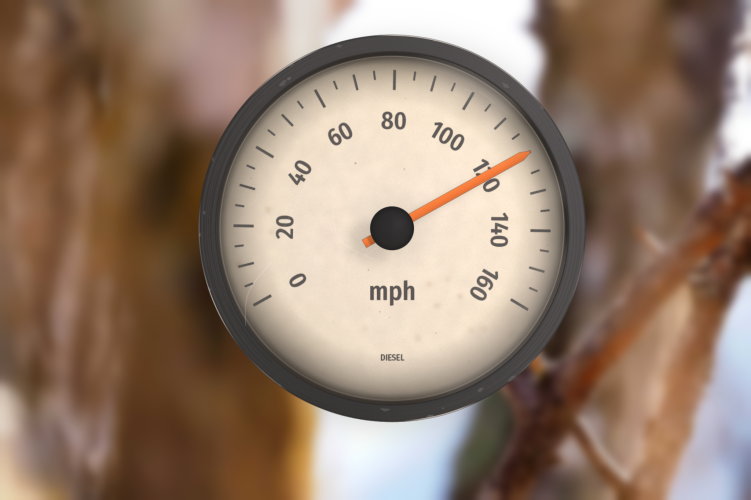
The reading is value=120 unit=mph
